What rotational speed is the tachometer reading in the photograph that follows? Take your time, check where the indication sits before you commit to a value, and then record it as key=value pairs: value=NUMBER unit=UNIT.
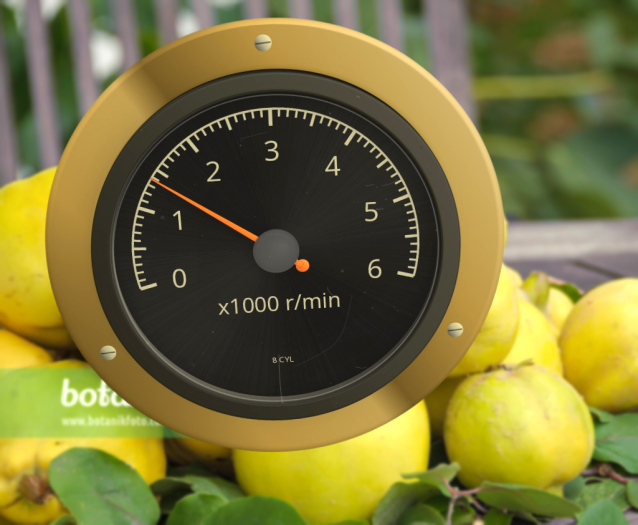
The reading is value=1400 unit=rpm
